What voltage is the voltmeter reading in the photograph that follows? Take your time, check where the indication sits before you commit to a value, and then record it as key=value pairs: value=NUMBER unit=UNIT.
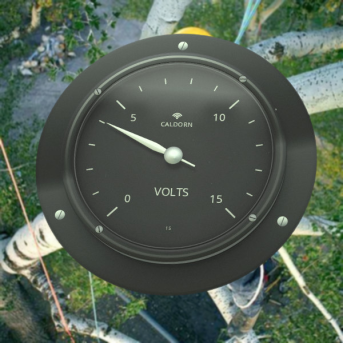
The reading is value=4 unit=V
